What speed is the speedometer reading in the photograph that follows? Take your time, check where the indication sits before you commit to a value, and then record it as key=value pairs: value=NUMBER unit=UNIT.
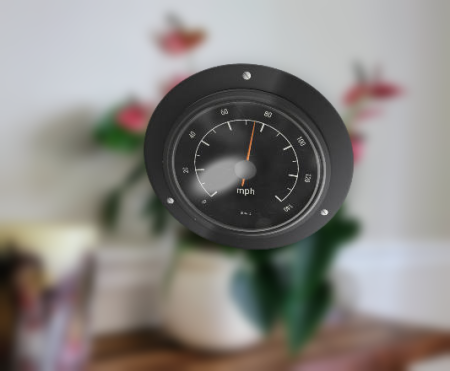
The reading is value=75 unit=mph
